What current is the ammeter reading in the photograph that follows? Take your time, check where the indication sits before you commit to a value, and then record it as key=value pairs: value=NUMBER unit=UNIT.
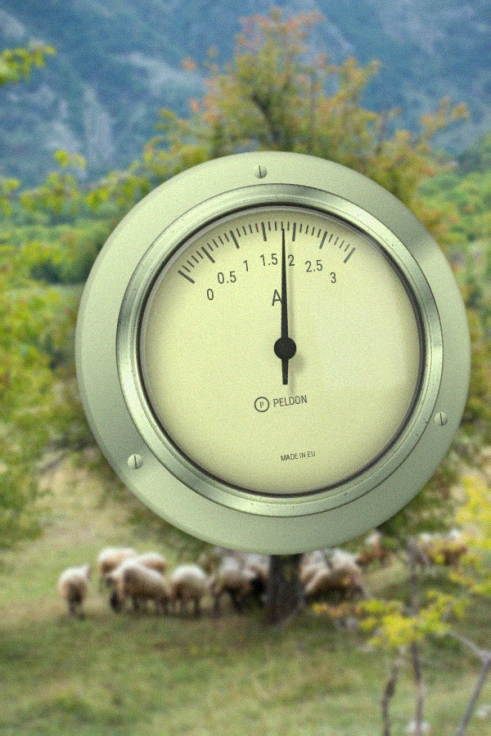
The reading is value=1.8 unit=A
